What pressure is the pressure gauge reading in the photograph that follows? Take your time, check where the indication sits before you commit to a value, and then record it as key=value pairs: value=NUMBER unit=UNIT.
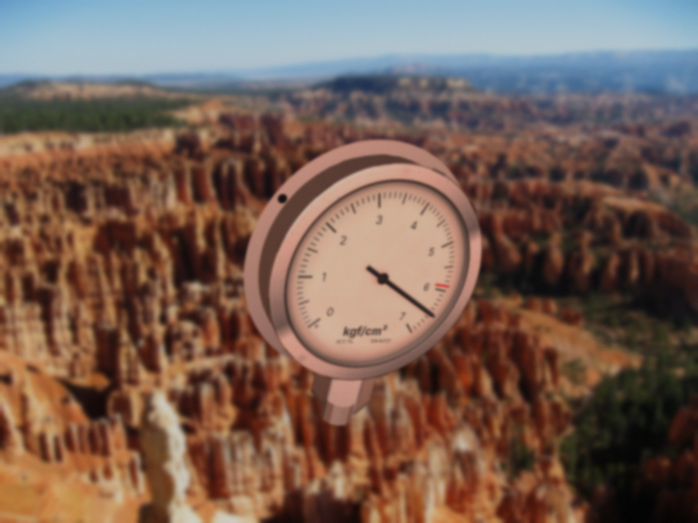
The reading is value=6.5 unit=kg/cm²
